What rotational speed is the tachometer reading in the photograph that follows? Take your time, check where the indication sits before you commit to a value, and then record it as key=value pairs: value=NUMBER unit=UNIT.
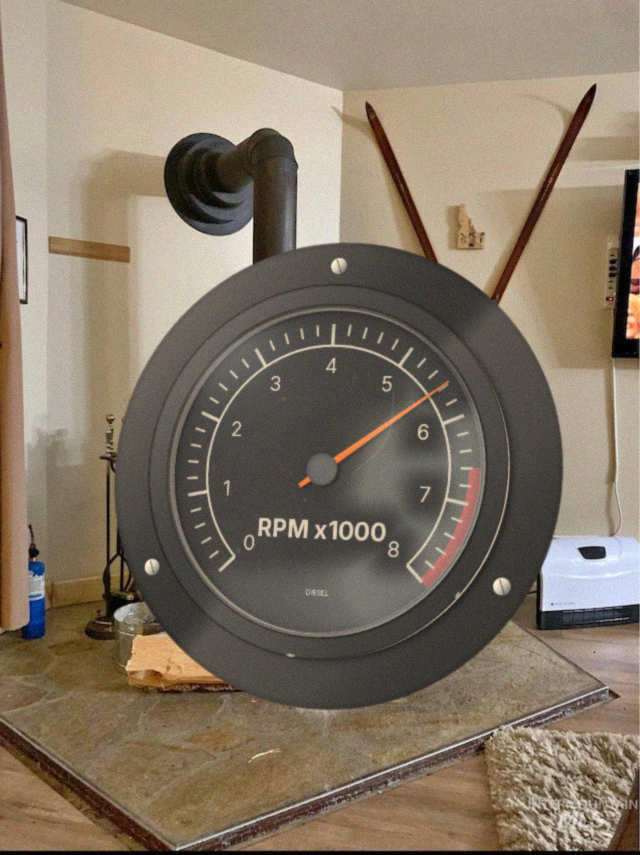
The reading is value=5600 unit=rpm
